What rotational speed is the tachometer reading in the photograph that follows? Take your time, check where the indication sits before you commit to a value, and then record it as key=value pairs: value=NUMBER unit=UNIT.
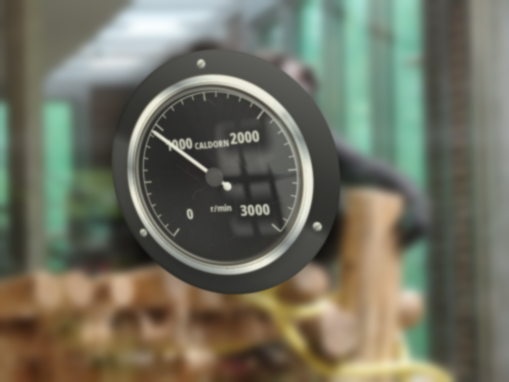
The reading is value=950 unit=rpm
